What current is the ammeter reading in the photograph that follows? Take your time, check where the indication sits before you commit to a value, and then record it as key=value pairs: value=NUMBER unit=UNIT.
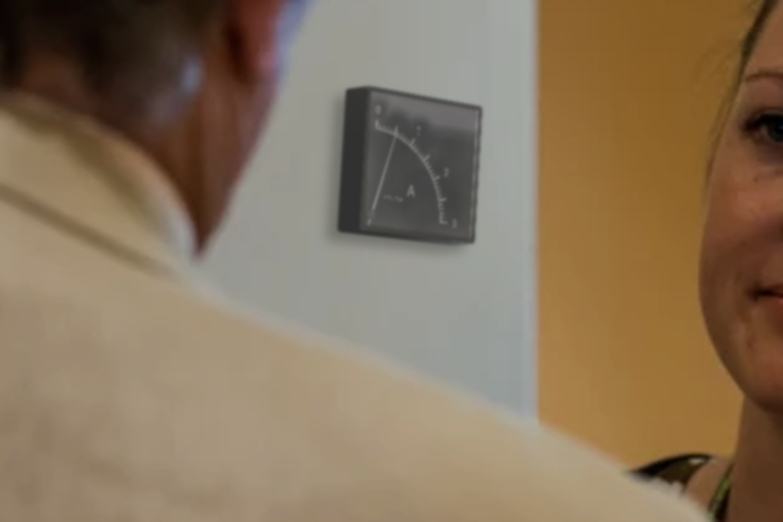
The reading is value=0.5 unit=A
